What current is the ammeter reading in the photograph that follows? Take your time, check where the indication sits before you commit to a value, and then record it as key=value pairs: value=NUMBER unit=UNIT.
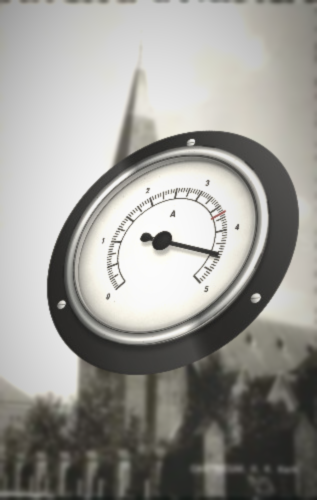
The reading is value=4.5 unit=A
